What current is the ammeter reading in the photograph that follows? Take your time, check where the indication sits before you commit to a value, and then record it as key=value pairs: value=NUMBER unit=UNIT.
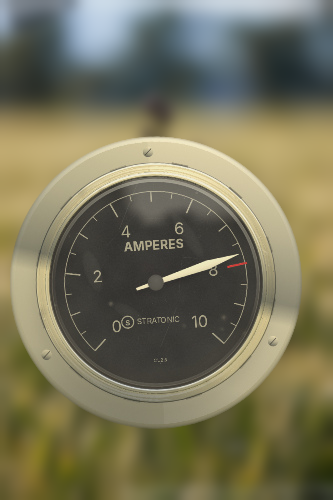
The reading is value=7.75 unit=A
